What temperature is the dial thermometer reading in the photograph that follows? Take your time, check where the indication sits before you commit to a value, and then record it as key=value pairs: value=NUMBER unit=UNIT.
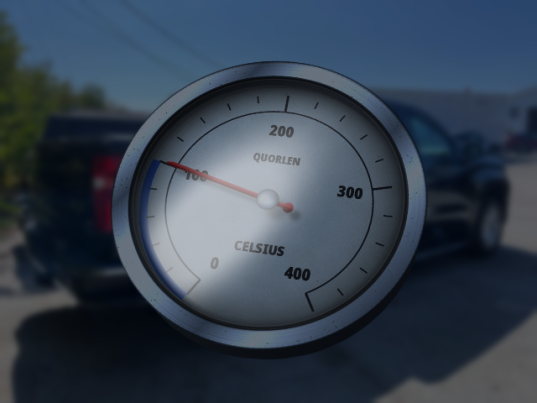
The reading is value=100 unit=°C
